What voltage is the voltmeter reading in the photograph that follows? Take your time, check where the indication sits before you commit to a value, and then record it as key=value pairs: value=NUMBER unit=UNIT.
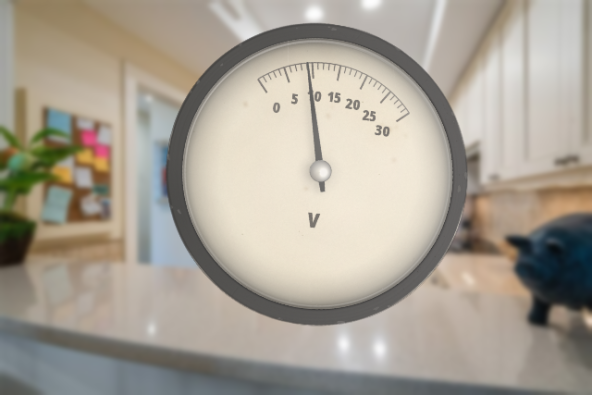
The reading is value=9 unit=V
